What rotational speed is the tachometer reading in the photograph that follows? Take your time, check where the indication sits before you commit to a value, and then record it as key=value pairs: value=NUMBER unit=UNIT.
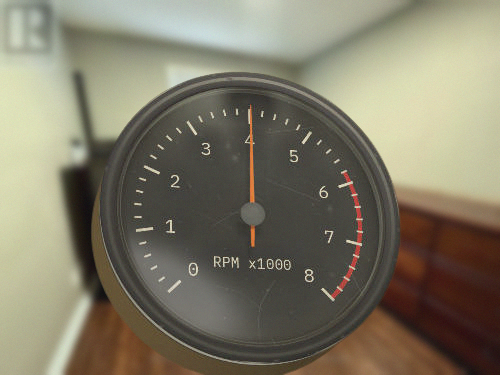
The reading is value=4000 unit=rpm
